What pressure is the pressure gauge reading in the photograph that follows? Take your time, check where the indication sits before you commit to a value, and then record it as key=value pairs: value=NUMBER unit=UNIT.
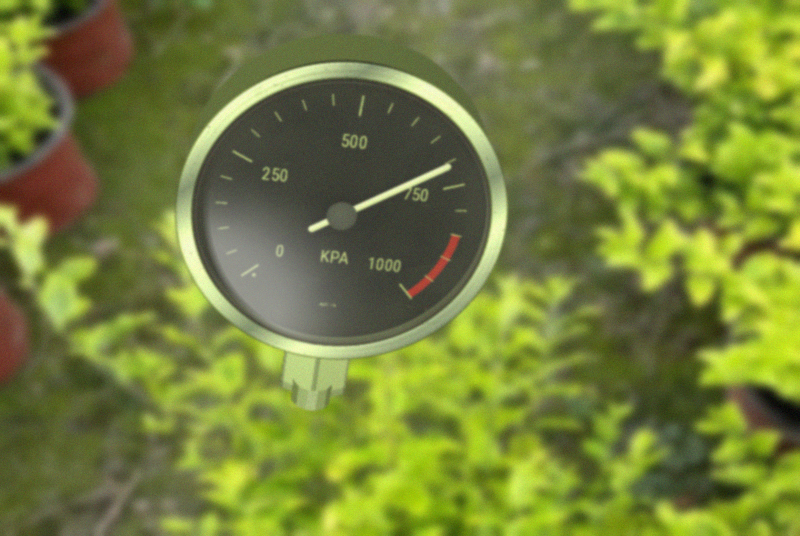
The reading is value=700 unit=kPa
